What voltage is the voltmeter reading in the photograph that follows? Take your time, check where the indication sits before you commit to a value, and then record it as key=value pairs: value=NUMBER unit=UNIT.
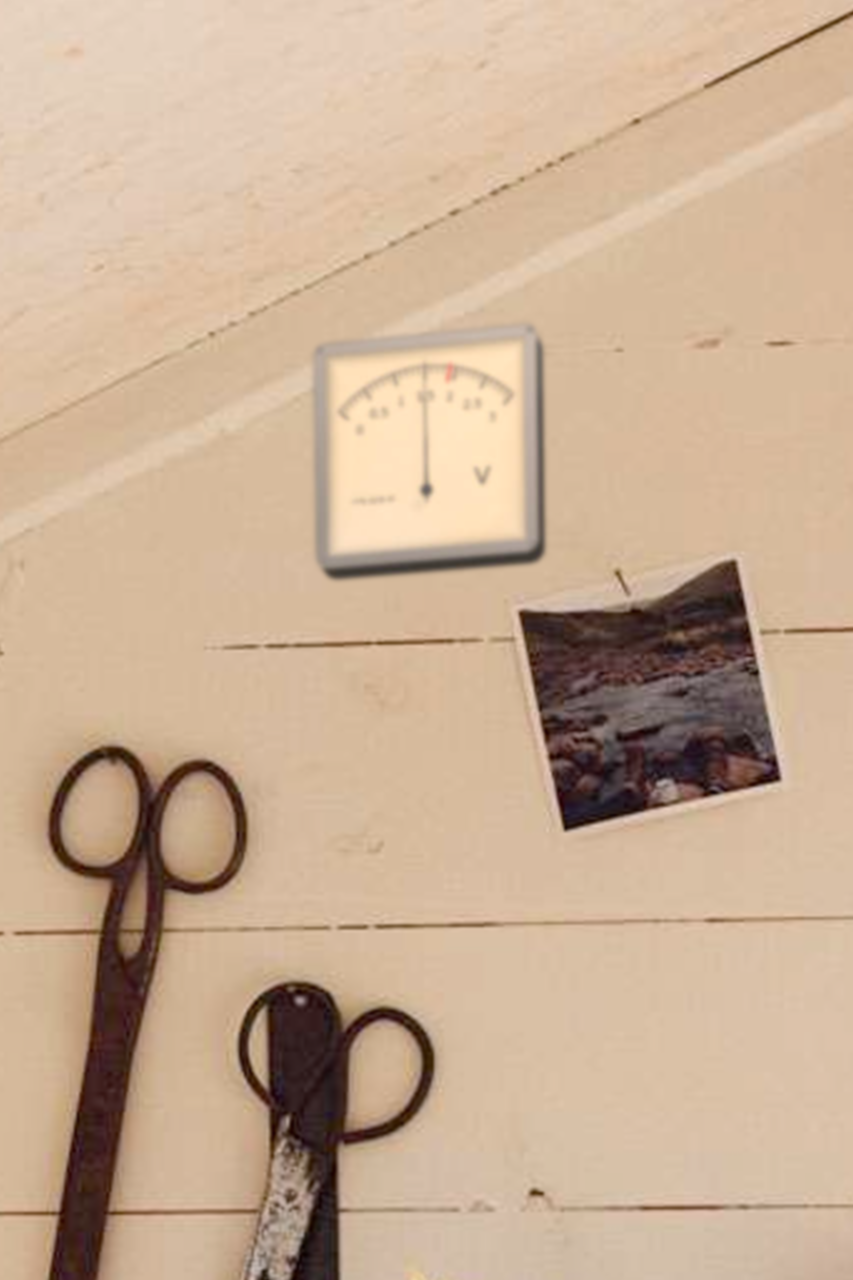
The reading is value=1.5 unit=V
